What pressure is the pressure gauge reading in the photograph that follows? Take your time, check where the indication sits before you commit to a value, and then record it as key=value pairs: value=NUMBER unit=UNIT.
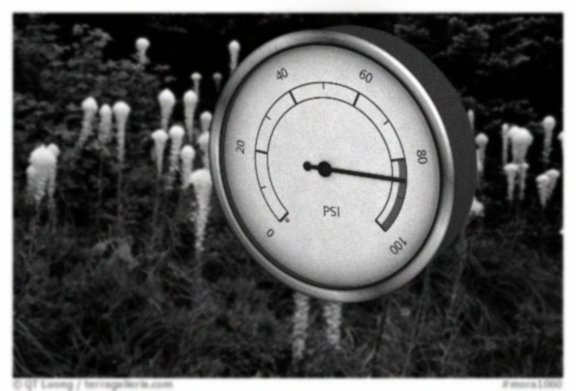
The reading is value=85 unit=psi
